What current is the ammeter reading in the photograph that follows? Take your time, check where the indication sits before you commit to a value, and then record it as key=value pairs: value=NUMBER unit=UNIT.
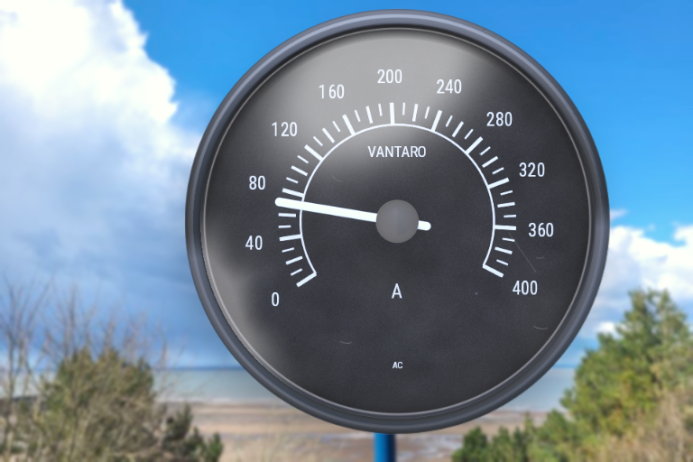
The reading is value=70 unit=A
